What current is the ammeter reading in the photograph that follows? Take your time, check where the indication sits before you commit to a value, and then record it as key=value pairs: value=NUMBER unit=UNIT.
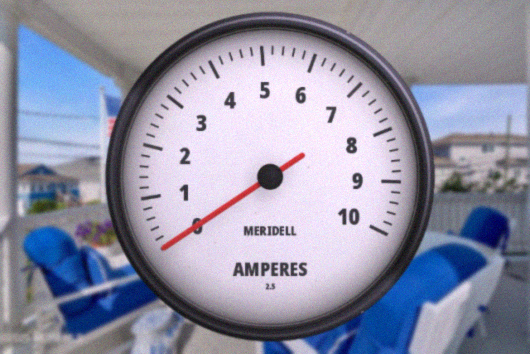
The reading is value=0 unit=A
